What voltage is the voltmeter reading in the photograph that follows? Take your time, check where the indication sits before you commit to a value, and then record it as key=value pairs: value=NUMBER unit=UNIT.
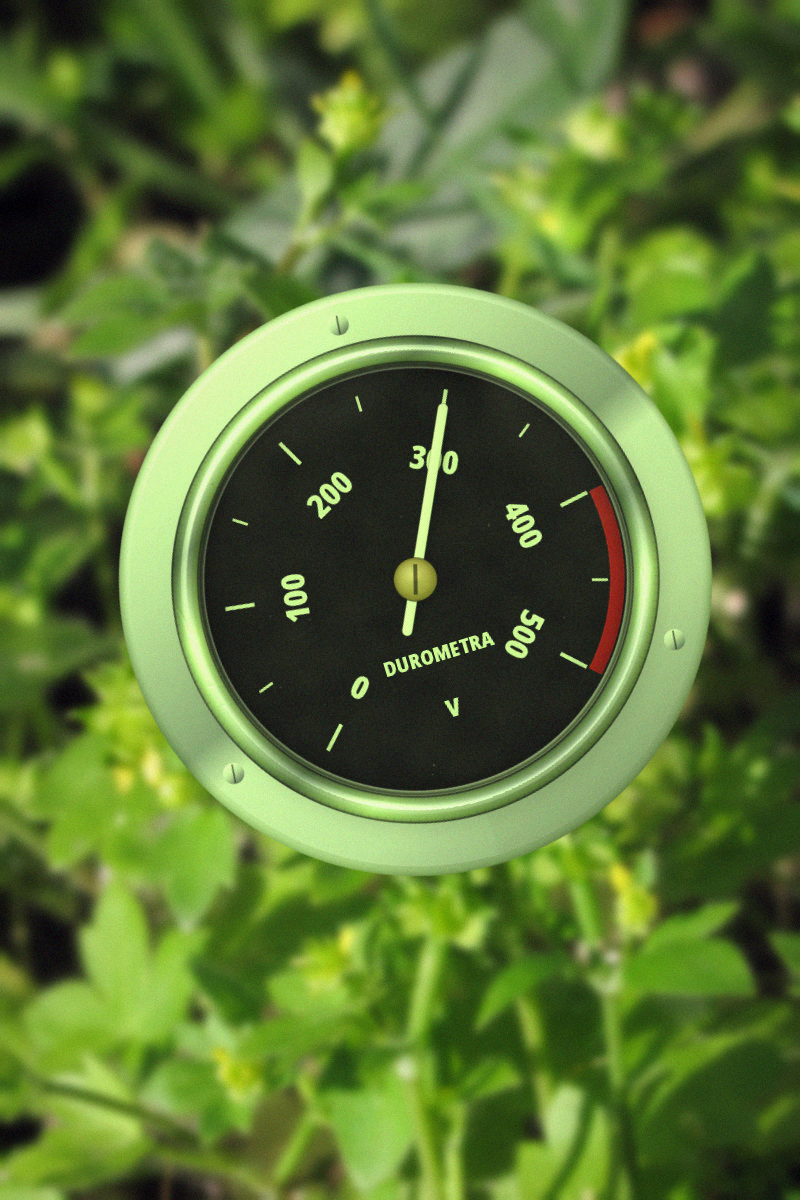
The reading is value=300 unit=V
